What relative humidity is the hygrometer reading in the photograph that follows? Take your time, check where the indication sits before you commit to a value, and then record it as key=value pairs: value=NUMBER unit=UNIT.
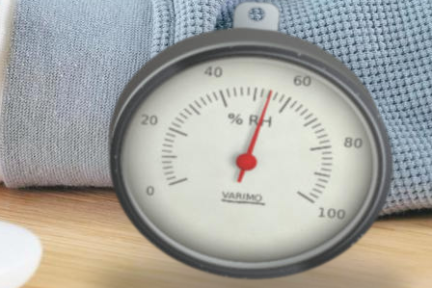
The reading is value=54 unit=%
